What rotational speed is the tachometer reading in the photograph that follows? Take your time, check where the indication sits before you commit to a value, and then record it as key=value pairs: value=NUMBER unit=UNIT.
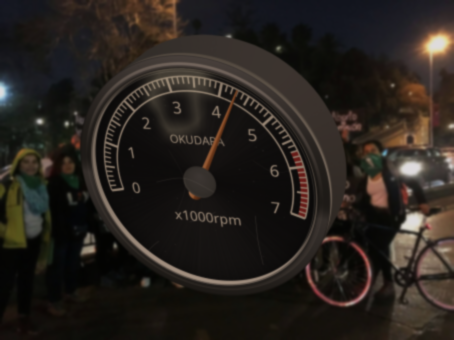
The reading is value=4300 unit=rpm
